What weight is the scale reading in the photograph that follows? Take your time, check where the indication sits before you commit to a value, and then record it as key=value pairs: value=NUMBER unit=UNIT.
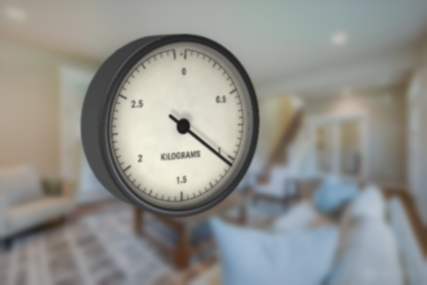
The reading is value=1.05 unit=kg
